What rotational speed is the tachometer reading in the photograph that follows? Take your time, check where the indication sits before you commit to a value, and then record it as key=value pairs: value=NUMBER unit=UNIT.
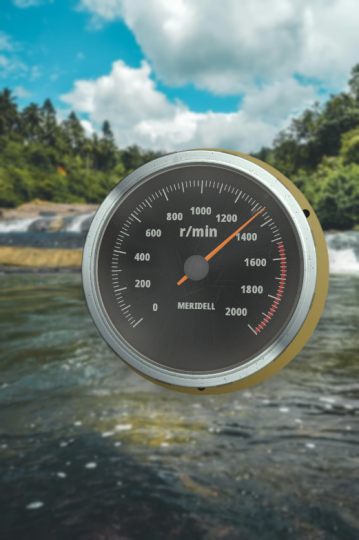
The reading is value=1340 unit=rpm
